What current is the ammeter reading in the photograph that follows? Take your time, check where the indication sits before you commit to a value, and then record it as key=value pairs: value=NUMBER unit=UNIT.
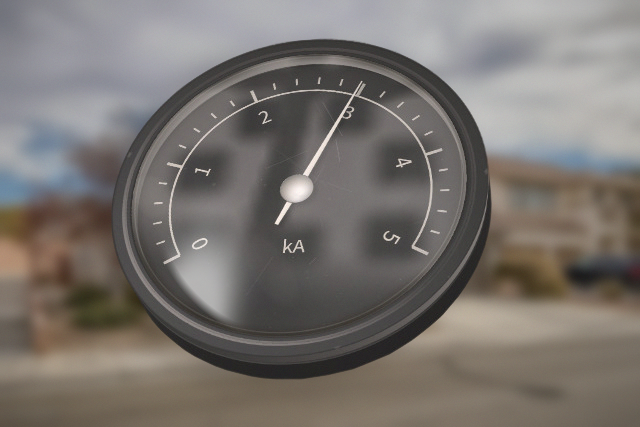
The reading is value=3 unit=kA
